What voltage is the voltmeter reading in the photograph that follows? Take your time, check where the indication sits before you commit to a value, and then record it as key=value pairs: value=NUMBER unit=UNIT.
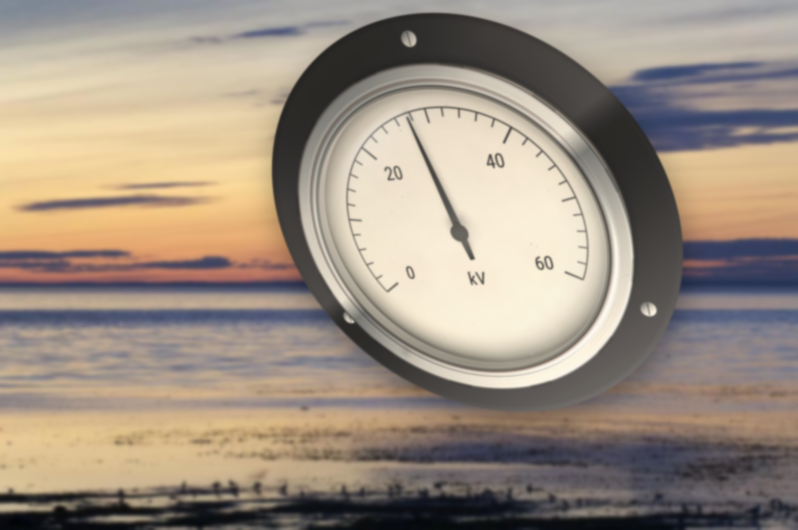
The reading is value=28 unit=kV
